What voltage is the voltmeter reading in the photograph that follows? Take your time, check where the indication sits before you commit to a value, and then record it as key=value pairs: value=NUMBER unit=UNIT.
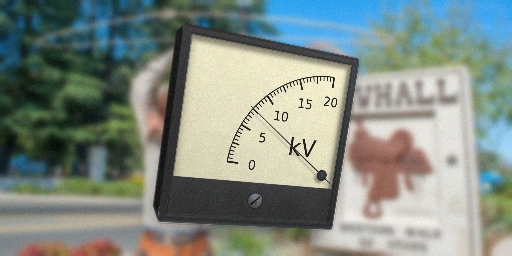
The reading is value=7.5 unit=kV
